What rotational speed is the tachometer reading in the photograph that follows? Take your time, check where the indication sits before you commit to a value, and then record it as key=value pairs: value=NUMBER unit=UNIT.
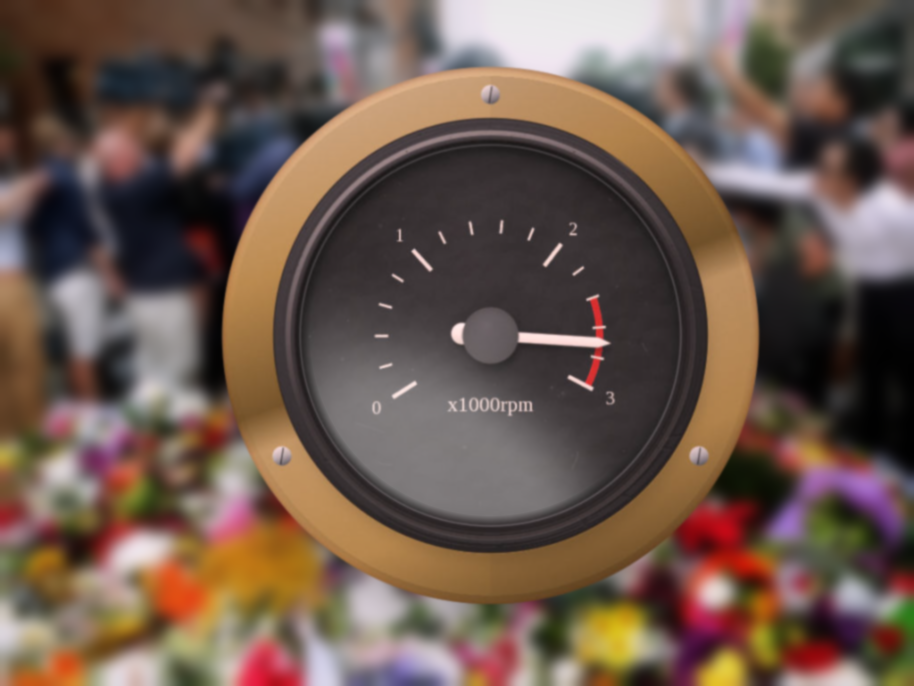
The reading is value=2700 unit=rpm
